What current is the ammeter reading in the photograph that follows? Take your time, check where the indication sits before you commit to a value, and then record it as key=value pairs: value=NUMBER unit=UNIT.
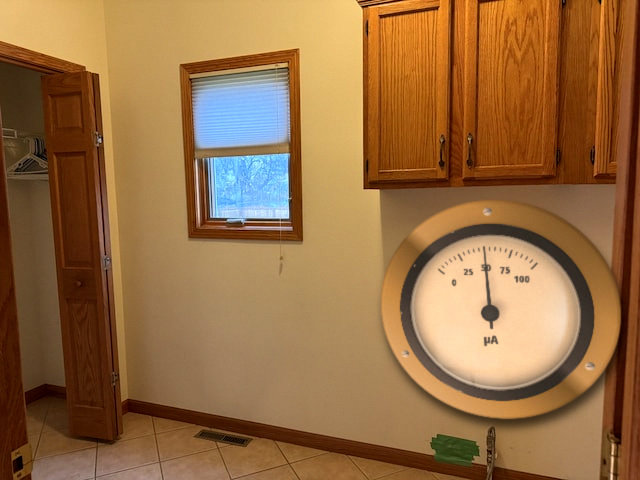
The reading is value=50 unit=µA
